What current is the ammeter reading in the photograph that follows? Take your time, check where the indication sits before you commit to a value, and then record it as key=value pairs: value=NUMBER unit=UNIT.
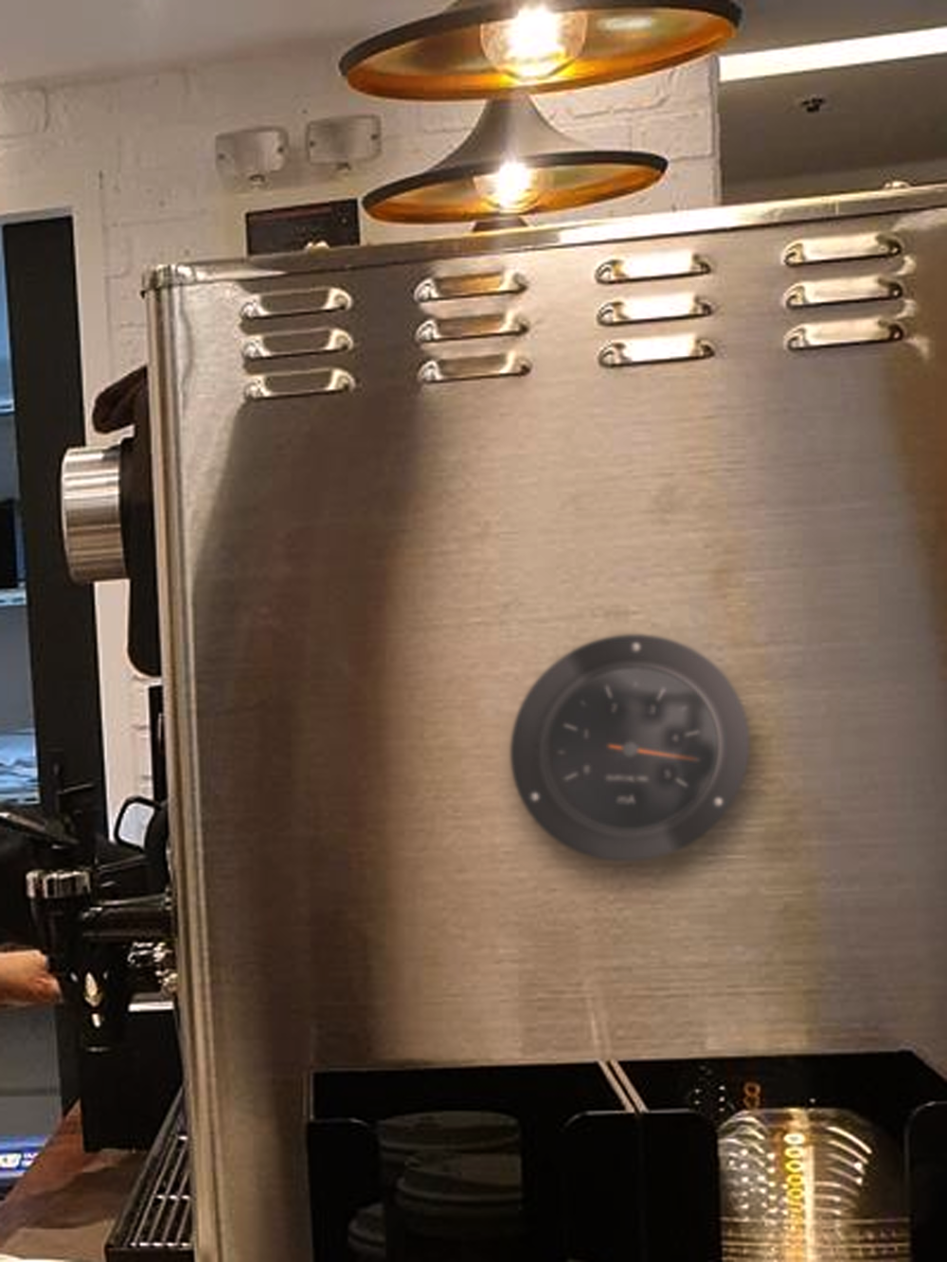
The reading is value=4.5 unit=mA
